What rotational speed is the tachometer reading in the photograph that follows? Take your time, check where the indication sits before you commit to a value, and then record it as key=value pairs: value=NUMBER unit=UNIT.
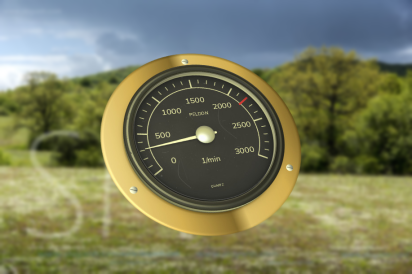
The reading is value=300 unit=rpm
